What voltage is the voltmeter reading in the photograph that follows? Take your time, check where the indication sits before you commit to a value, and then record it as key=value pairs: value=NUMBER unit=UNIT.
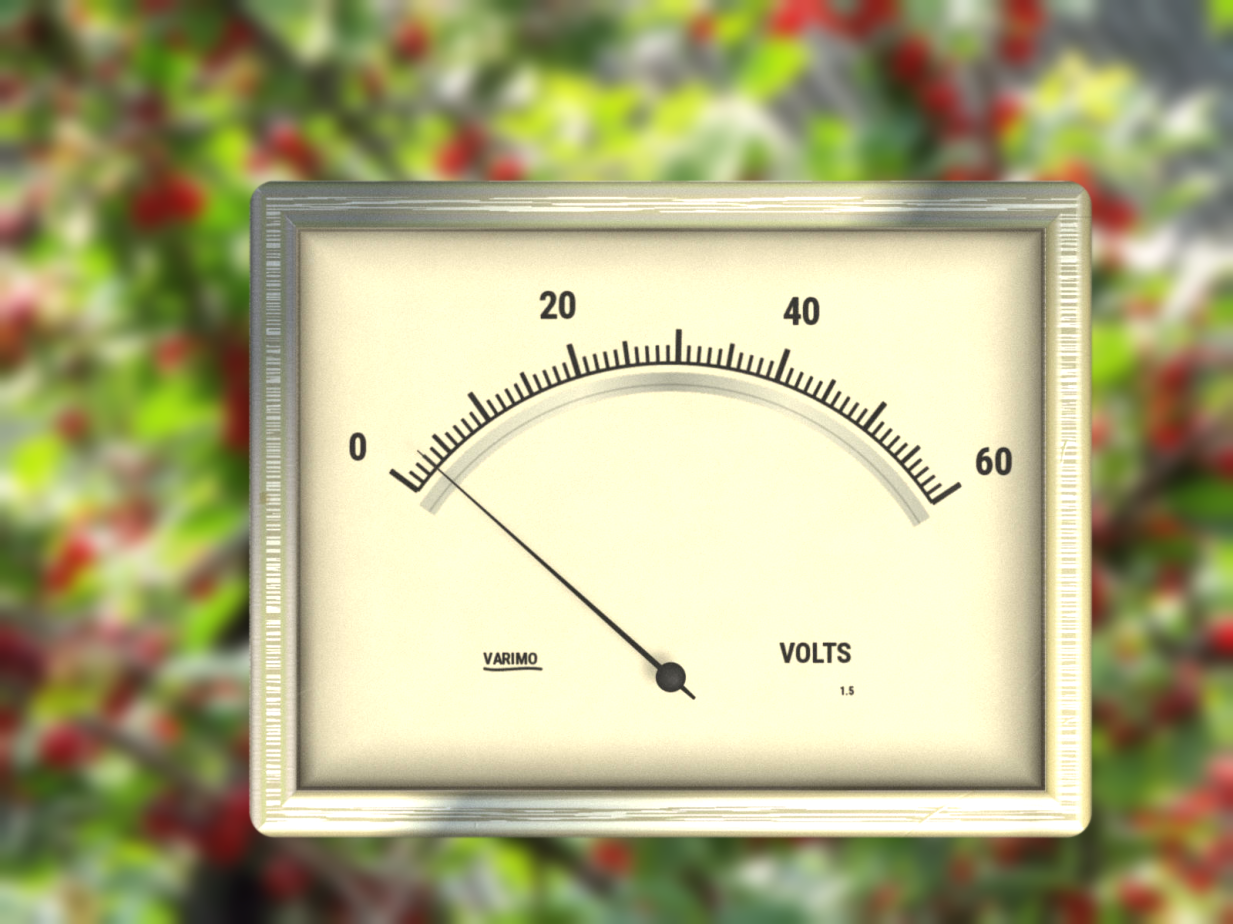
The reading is value=3 unit=V
